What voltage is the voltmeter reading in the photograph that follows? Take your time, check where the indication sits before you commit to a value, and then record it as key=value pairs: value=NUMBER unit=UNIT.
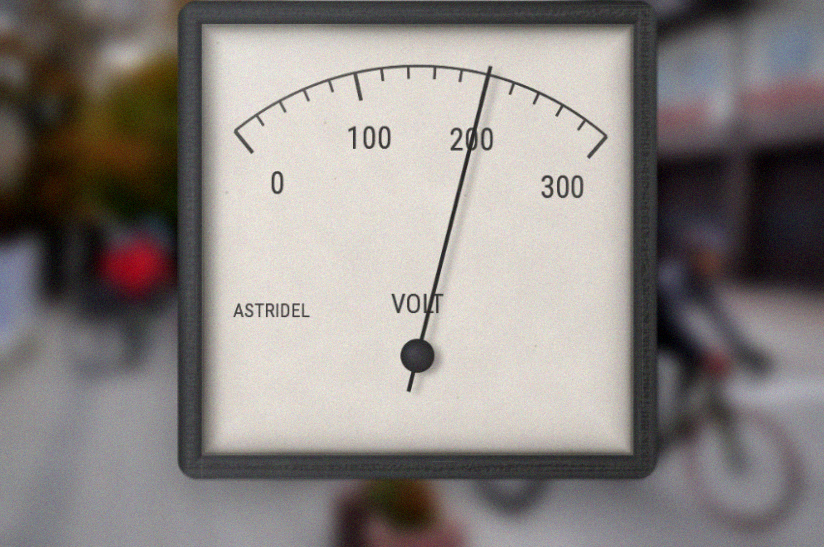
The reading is value=200 unit=V
